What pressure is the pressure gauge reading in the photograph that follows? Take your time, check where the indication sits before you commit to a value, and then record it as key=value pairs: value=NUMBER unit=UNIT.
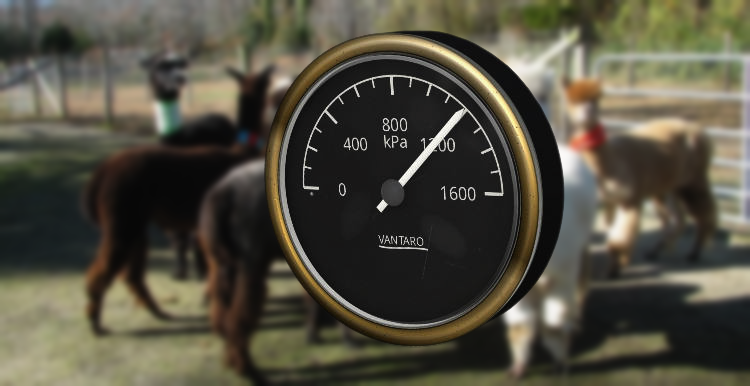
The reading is value=1200 unit=kPa
